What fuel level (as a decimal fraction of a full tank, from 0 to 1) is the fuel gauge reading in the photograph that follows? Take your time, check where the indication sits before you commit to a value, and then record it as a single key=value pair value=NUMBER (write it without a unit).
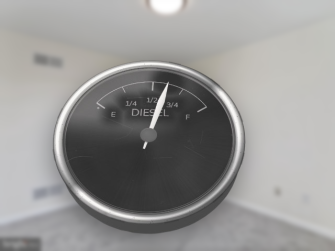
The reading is value=0.625
